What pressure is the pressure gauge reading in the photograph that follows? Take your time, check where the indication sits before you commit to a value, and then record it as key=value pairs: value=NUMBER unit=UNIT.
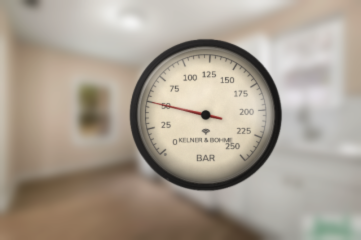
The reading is value=50 unit=bar
